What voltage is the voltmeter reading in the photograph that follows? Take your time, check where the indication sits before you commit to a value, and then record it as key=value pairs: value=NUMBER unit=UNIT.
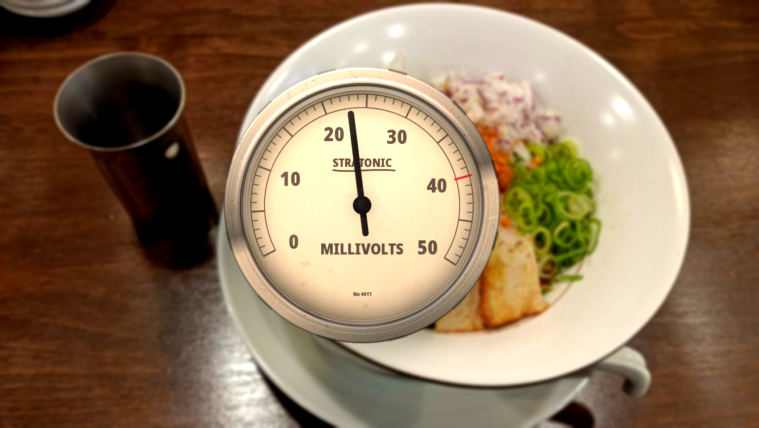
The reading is value=23 unit=mV
